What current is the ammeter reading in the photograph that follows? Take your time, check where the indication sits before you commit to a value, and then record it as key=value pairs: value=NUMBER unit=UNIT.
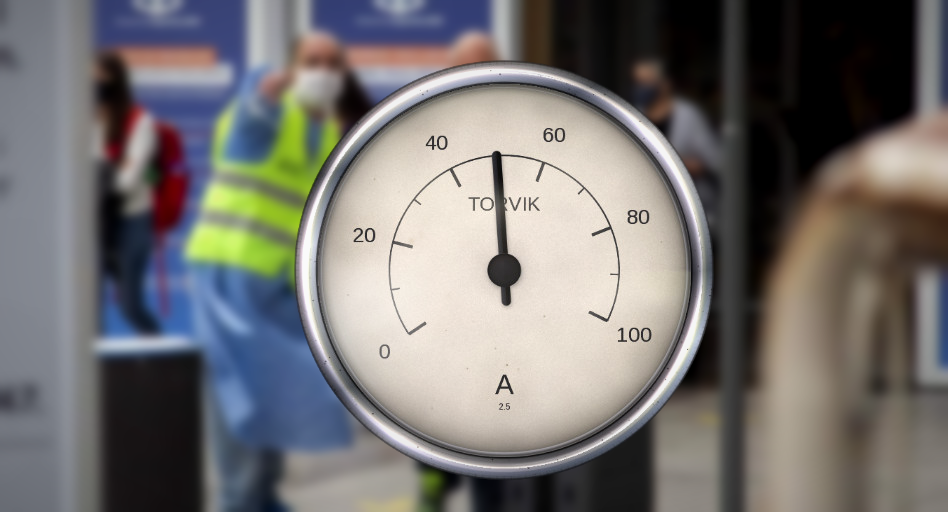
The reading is value=50 unit=A
